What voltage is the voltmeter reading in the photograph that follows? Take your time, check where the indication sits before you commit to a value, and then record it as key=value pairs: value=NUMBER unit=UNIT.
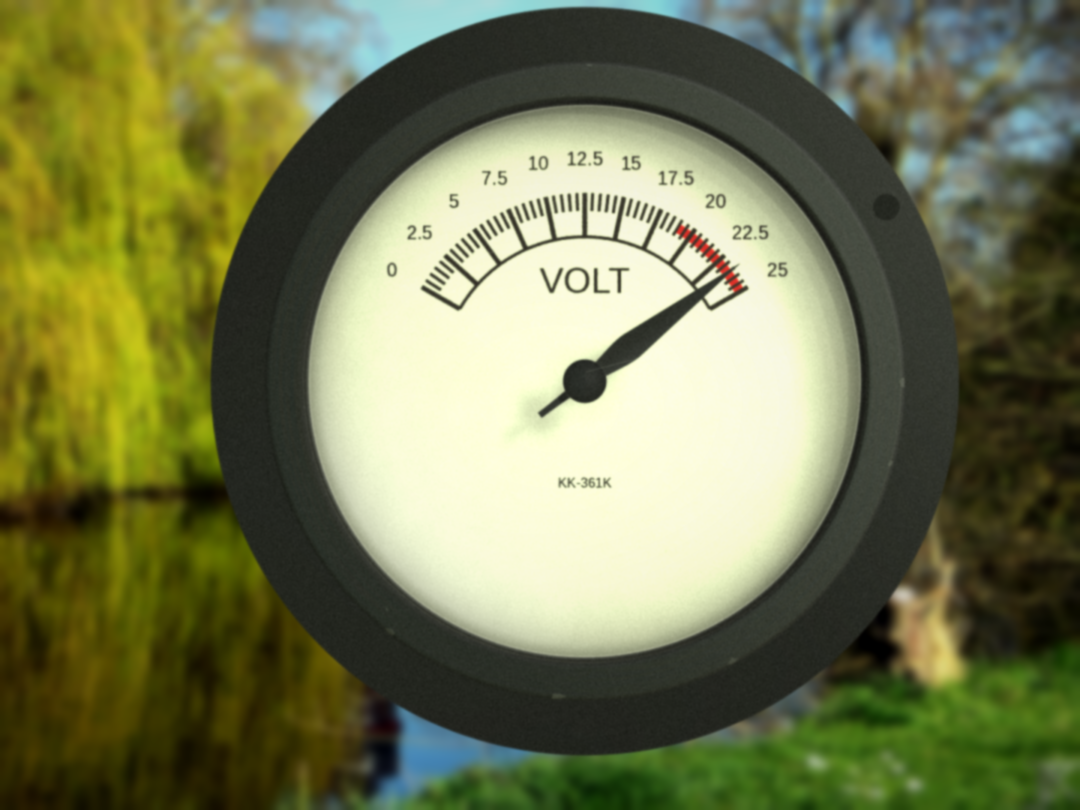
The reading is value=23.5 unit=V
